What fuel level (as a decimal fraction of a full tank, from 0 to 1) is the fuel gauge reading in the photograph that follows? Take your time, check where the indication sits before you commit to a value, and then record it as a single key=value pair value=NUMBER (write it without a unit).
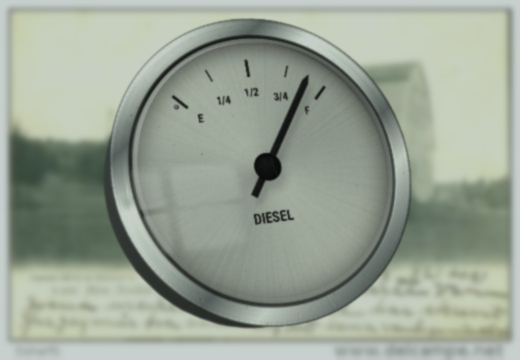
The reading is value=0.875
